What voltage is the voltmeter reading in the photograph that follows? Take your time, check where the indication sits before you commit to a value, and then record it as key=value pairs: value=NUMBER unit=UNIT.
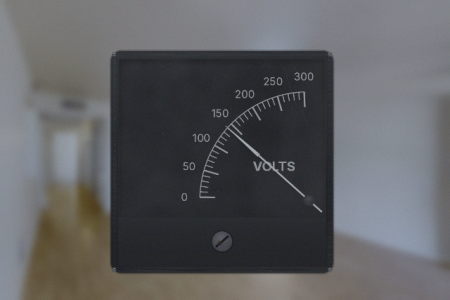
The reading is value=140 unit=V
